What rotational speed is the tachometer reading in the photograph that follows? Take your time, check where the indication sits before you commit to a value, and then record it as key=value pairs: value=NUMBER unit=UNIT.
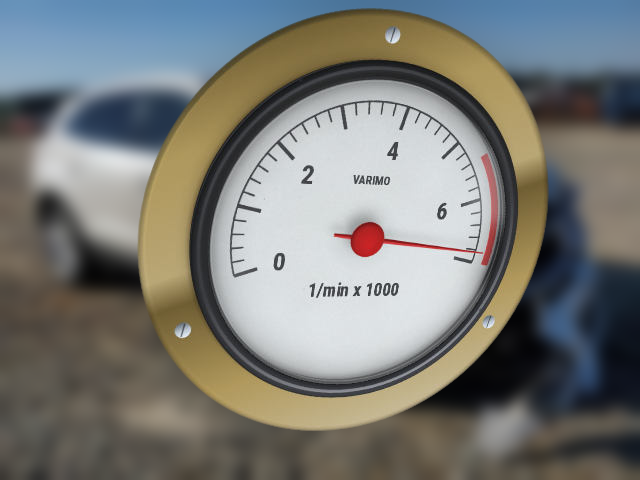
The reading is value=6800 unit=rpm
